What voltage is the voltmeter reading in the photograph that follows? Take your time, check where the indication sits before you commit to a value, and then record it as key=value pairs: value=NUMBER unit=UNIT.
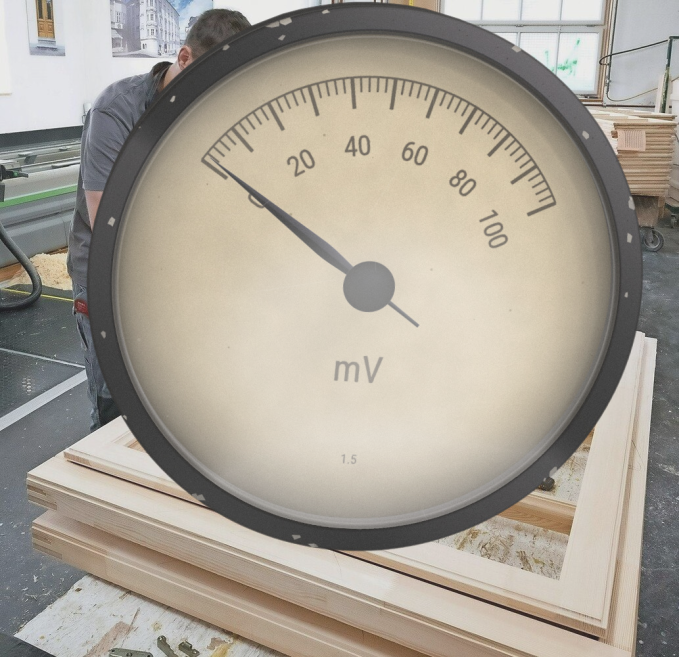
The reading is value=2 unit=mV
